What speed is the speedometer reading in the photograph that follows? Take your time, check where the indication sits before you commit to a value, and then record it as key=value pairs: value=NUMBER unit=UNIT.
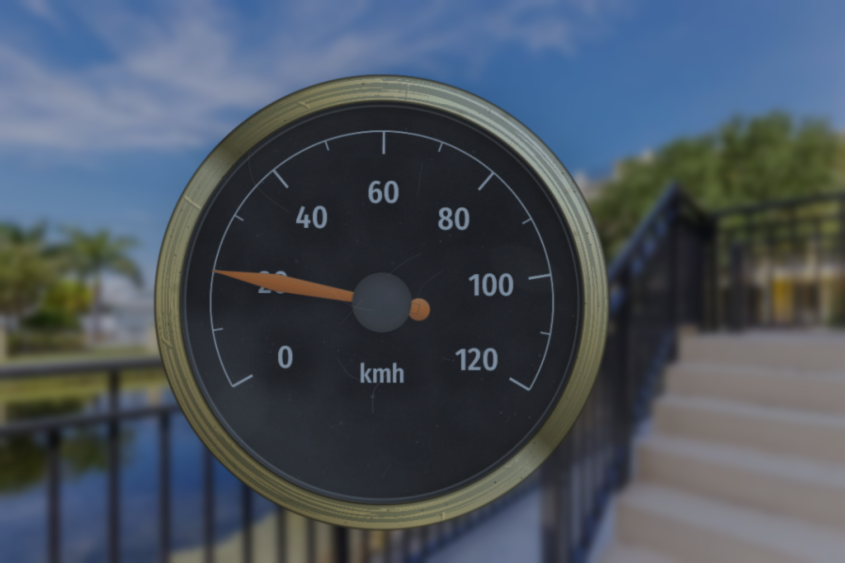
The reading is value=20 unit=km/h
